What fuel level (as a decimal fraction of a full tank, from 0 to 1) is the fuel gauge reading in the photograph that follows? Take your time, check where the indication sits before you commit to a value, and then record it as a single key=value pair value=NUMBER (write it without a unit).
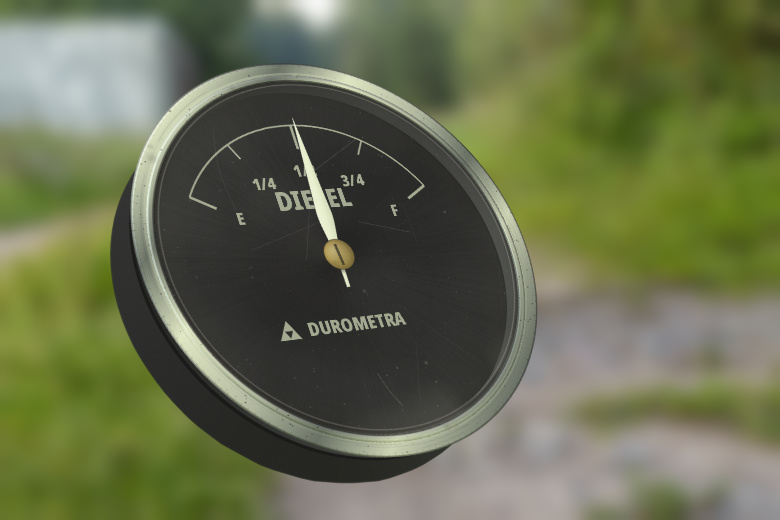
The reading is value=0.5
